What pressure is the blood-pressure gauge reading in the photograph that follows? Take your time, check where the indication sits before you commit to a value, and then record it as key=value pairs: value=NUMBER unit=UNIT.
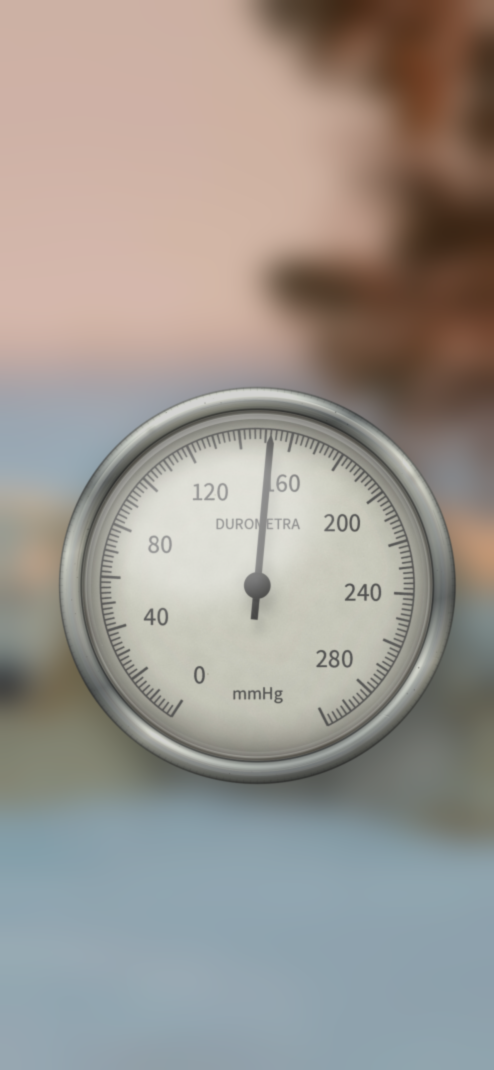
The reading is value=152 unit=mmHg
